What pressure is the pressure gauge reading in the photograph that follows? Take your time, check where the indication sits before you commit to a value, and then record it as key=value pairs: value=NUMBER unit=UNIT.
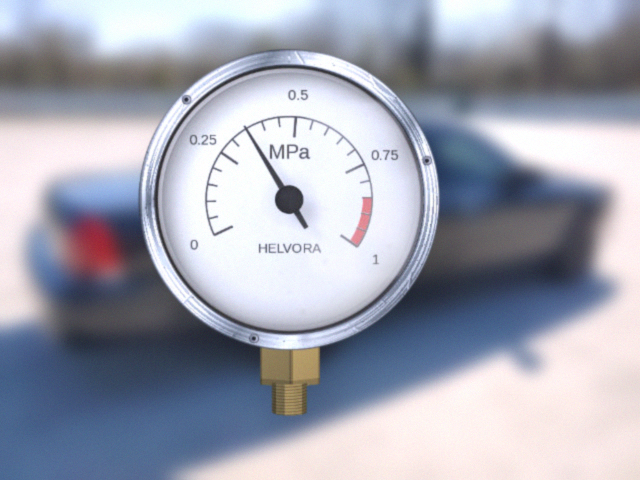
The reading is value=0.35 unit=MPa
